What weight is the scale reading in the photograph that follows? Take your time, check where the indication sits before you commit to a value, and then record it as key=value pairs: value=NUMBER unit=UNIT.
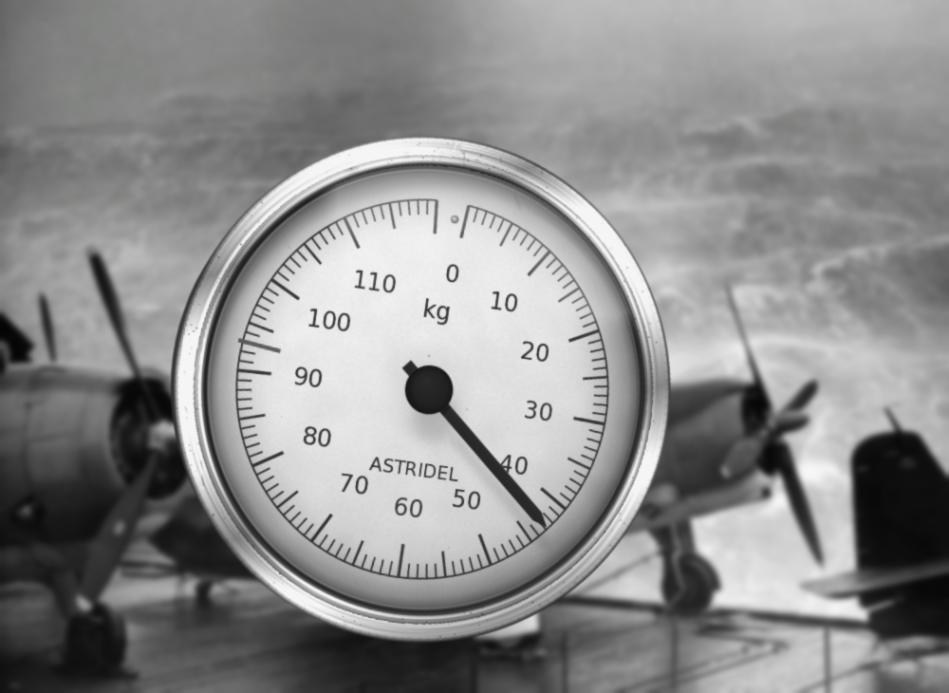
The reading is value=43 unit=kg
